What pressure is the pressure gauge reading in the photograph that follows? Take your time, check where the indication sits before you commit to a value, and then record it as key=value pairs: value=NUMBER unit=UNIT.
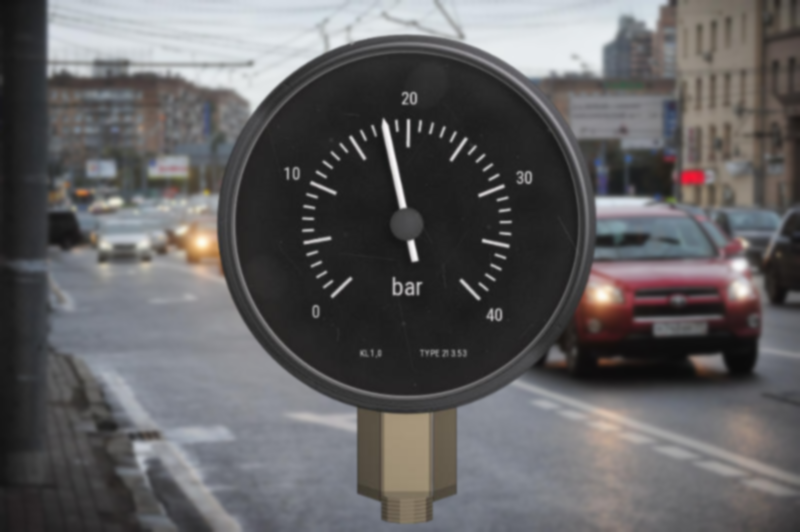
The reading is value=18 unit=bar
